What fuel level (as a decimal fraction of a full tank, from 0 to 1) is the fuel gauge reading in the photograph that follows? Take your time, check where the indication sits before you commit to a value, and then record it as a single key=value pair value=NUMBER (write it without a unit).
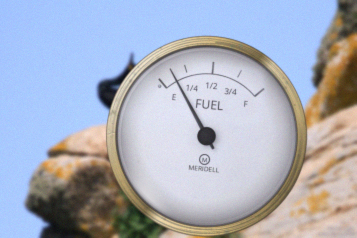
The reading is value=0.125
